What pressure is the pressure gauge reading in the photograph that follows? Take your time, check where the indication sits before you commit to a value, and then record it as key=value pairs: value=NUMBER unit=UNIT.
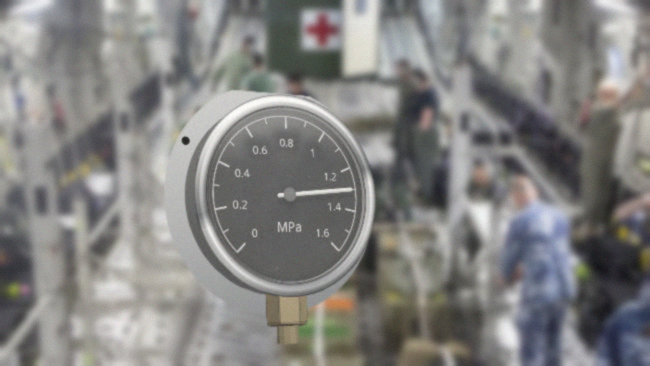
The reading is value=1.3 unit=MPa
